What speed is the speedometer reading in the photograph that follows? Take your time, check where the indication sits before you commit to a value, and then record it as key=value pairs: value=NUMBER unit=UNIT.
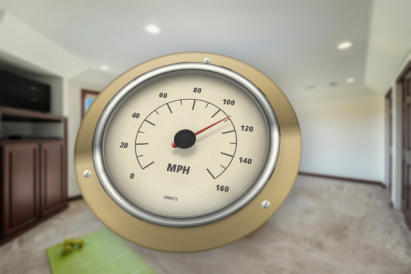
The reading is value=110 unit=mph
